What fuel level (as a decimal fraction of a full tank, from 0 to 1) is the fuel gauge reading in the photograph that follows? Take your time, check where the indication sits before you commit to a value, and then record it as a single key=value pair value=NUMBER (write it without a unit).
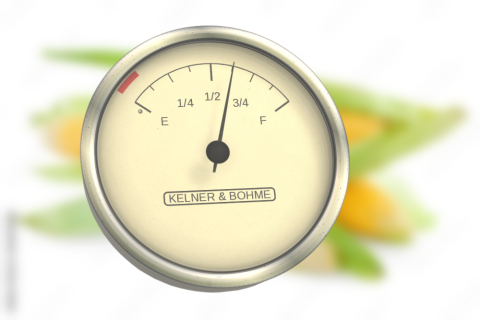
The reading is value=0.625
